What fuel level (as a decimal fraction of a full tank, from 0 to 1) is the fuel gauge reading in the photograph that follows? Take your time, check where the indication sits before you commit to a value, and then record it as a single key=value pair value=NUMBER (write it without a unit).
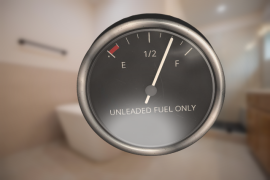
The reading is value=0.75
